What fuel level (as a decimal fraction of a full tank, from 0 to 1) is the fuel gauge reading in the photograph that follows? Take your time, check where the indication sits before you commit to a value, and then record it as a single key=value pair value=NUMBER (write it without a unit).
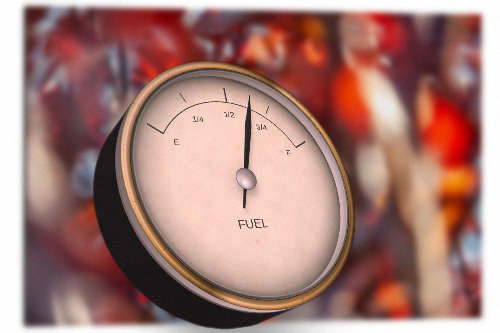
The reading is value=0.625
